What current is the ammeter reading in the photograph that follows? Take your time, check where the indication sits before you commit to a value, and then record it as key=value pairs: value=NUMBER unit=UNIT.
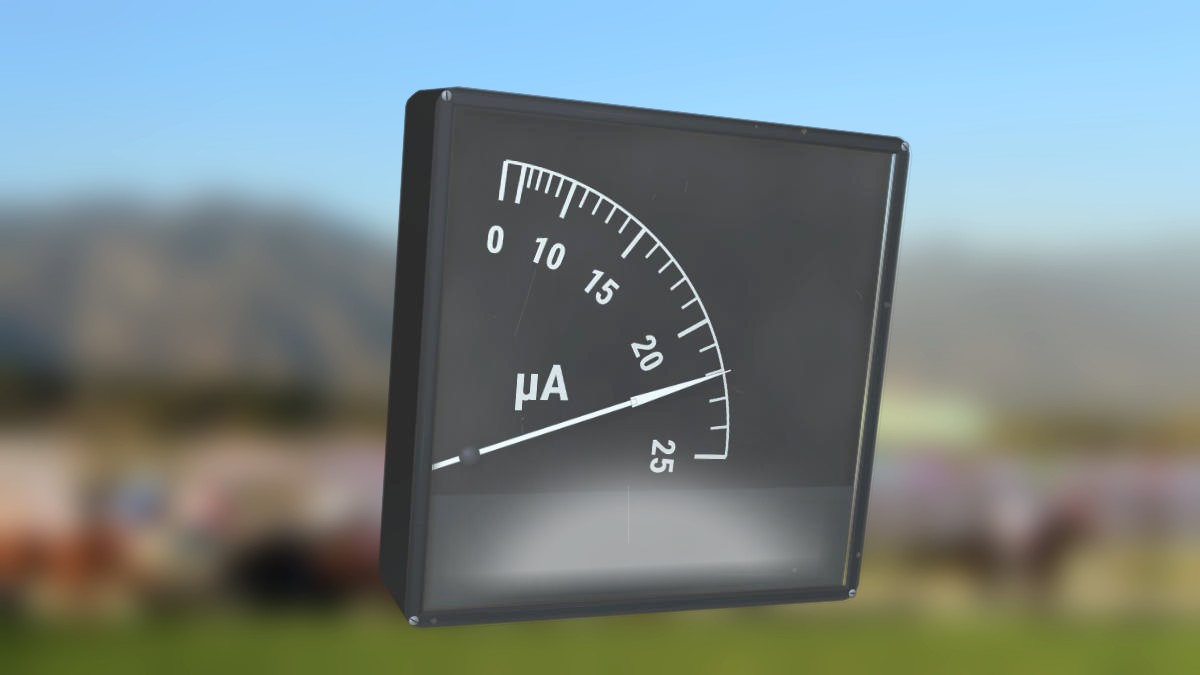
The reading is value=22 unit=µA
